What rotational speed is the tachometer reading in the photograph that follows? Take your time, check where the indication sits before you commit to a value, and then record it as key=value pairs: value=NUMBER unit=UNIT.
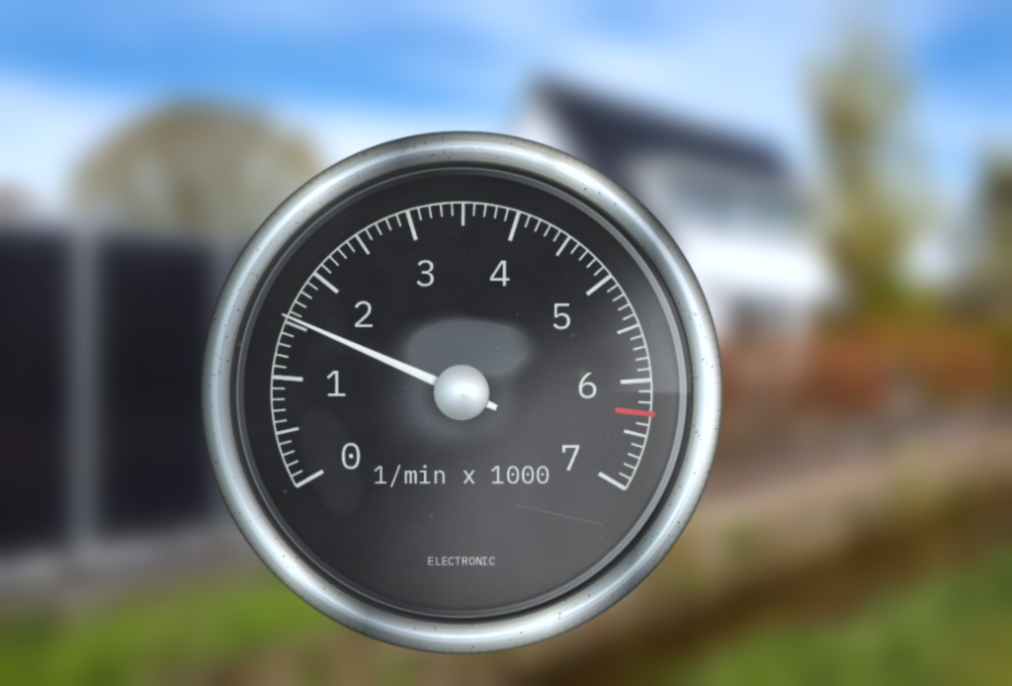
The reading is value=1550 unit=rpm
